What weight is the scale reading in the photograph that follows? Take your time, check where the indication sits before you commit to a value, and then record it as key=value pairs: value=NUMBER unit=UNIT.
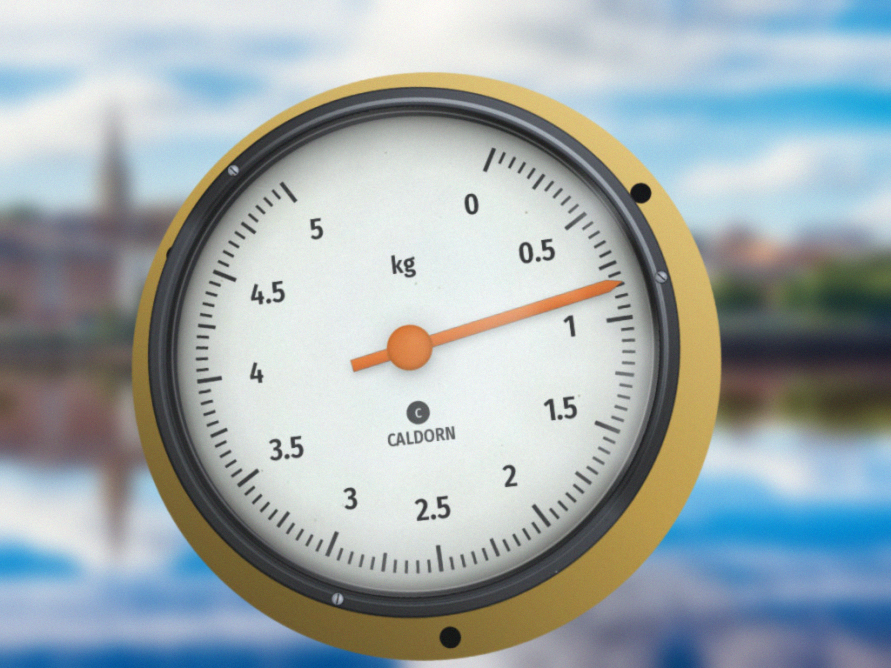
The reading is value=0.85 unit=kg
